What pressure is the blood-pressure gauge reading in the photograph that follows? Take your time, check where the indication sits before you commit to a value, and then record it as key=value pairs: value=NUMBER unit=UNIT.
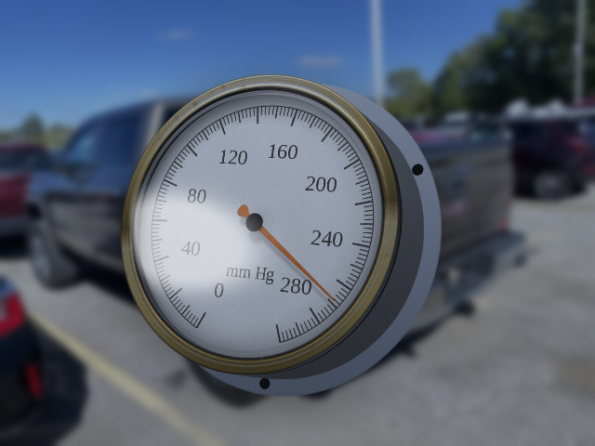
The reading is value=268 unit=mmHg
